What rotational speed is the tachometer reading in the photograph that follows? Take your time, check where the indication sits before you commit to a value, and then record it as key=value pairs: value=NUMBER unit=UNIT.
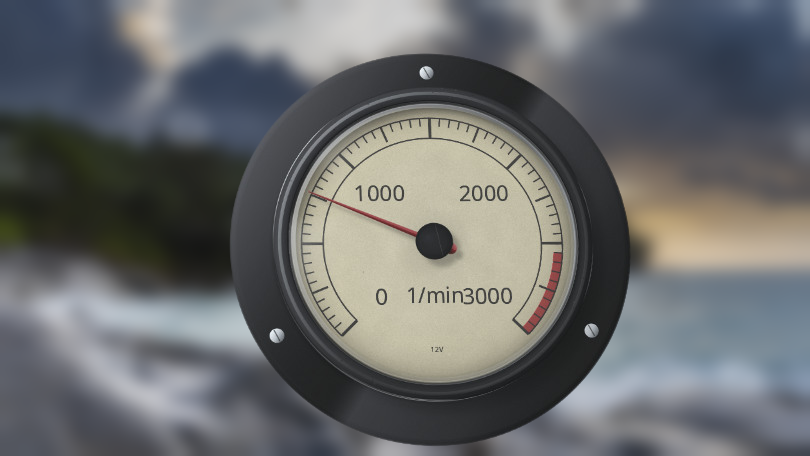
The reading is value=750 unit=rpm
